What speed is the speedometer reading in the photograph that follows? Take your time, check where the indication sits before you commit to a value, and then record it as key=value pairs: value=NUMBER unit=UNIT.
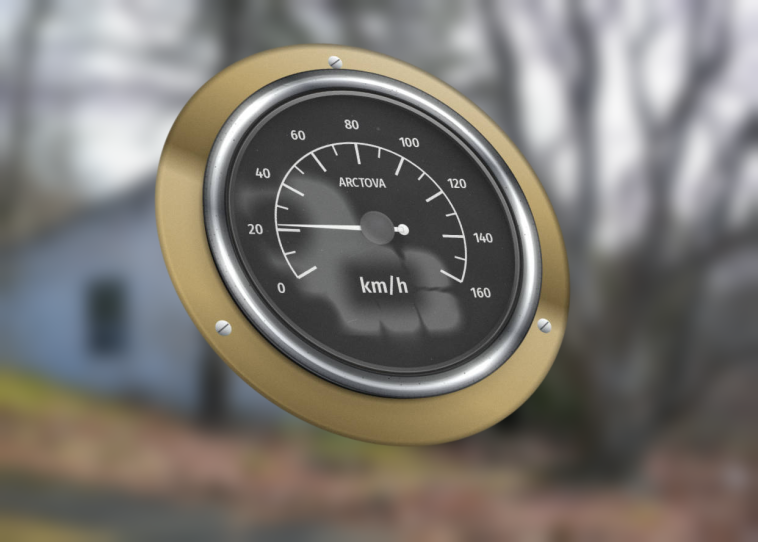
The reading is value=20 unit=km/h
